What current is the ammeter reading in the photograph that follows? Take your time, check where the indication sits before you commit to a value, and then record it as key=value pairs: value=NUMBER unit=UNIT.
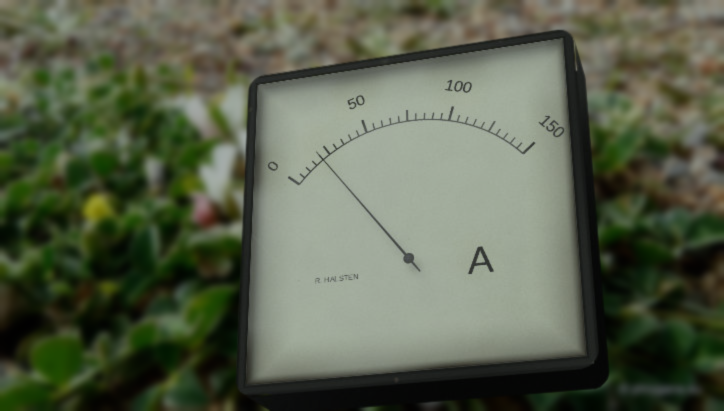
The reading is value=20 unit=A
